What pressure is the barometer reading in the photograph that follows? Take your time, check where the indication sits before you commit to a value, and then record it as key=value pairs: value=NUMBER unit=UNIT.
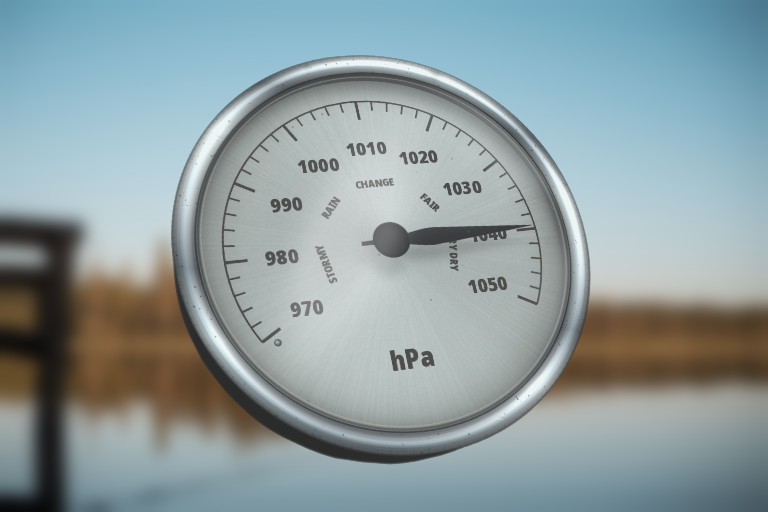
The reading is value=1040 unit=hPa
